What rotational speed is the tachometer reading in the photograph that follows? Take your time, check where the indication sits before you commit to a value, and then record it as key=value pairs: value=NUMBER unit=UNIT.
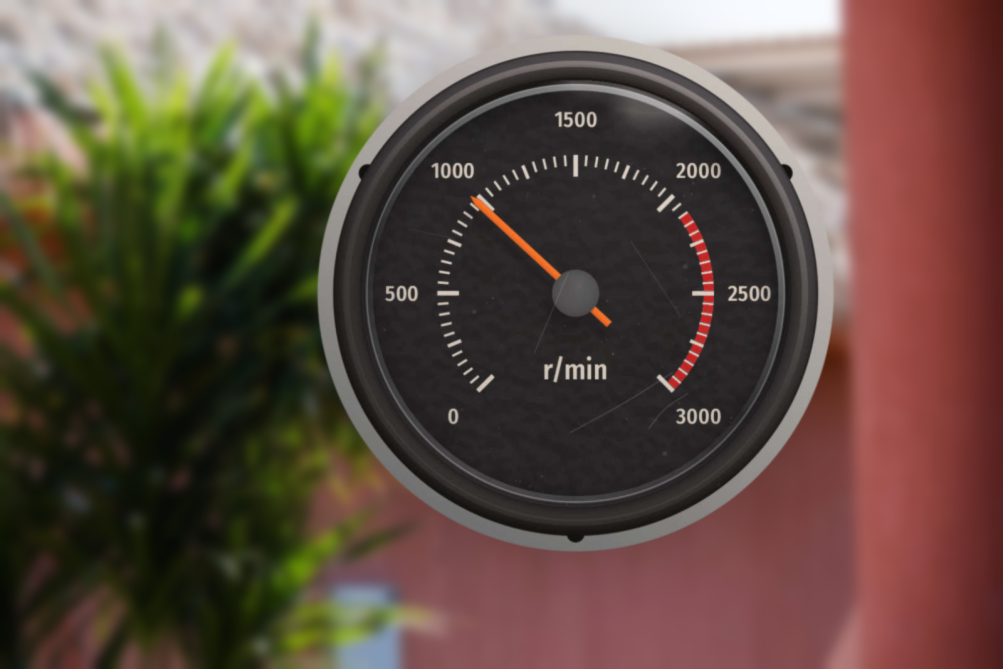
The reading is value=975 unit=rpm
